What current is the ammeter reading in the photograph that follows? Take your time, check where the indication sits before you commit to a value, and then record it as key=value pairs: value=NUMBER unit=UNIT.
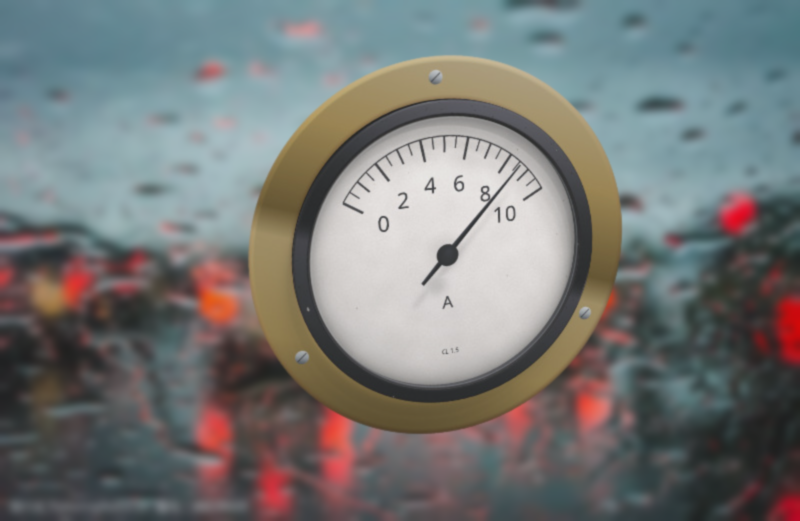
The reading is value=8.5 unit=A
